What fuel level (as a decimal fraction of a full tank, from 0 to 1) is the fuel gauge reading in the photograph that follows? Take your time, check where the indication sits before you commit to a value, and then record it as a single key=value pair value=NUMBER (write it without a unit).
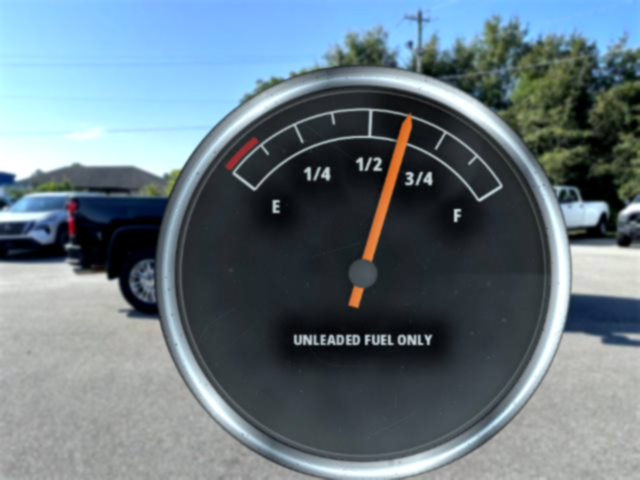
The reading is value=0.625
